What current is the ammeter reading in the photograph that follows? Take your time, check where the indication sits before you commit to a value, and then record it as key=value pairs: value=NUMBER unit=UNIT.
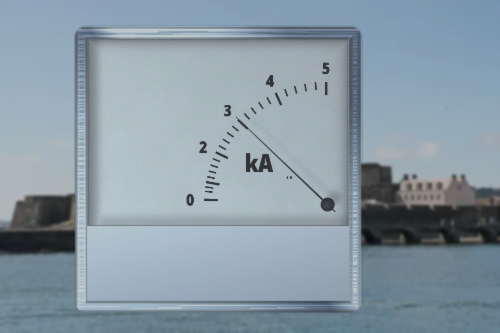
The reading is value=3 unit=kA
